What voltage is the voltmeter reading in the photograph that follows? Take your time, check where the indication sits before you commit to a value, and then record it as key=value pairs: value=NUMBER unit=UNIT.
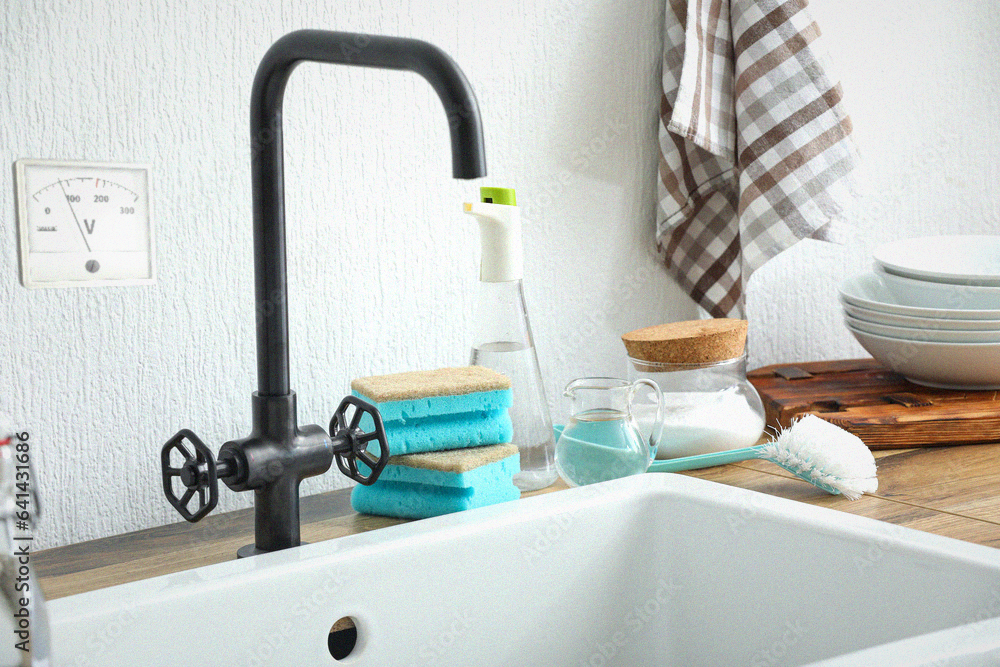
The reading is value=80 unit=V
